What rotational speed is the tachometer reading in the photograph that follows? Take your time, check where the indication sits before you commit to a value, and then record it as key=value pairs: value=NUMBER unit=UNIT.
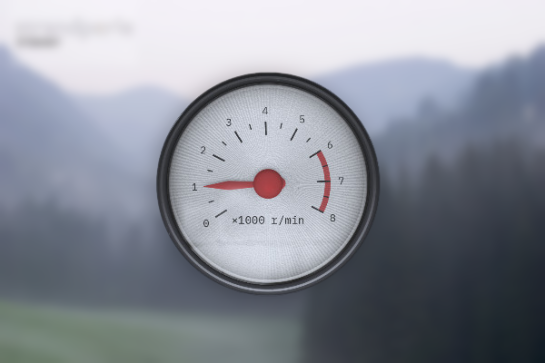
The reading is value=1000 unit=rpm
